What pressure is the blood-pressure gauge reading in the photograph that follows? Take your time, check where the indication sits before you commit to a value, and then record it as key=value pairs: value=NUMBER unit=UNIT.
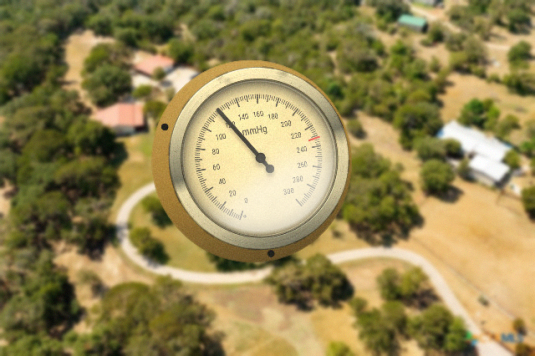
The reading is value=120 unit=mmHg
